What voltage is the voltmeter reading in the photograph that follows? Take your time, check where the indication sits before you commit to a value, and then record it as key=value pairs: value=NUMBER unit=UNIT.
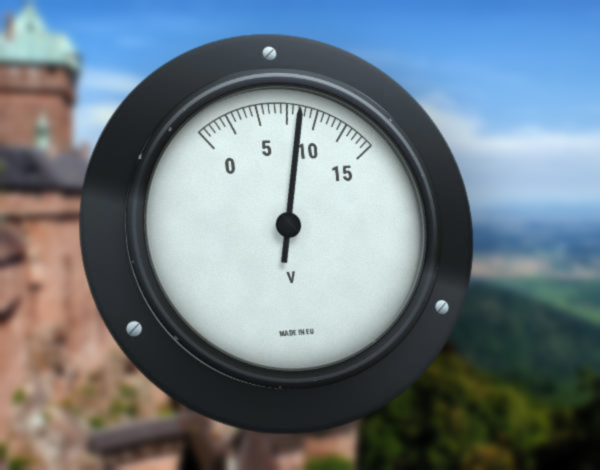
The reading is value=8.5 unit=V
